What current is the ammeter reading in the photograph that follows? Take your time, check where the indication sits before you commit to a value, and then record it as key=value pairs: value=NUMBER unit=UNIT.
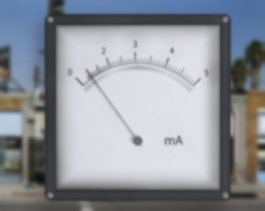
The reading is value=1 unit=mA
